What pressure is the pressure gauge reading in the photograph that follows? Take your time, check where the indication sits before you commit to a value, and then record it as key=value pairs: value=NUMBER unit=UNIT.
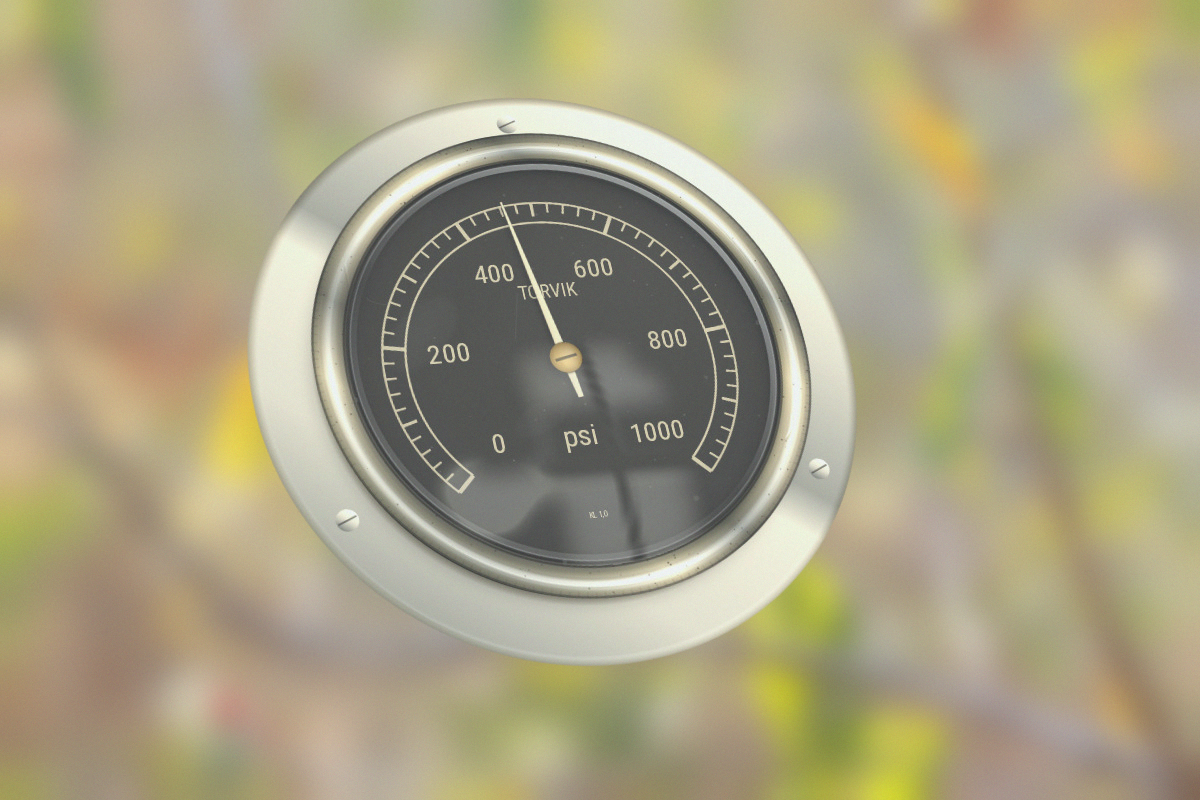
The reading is value=460 unit=psi
